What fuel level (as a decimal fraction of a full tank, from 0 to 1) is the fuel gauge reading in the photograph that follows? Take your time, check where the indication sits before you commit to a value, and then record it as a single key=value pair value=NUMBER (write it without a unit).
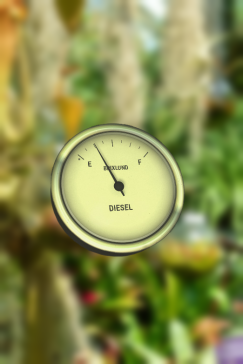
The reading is value=0.25
